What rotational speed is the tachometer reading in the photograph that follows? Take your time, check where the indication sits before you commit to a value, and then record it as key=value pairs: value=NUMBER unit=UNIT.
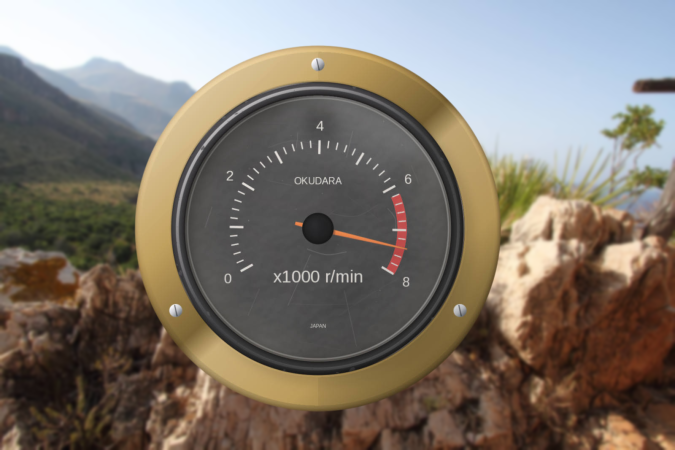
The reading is value=7400 unit=rpm
